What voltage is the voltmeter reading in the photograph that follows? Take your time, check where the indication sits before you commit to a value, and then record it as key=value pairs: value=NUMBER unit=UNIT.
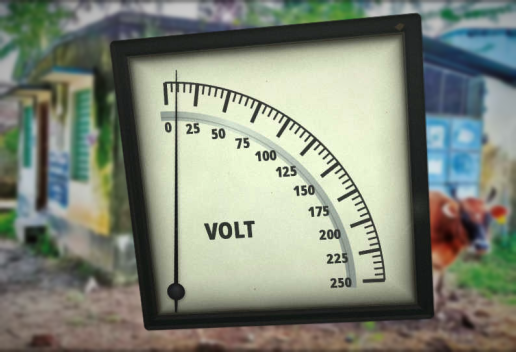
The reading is value=10 unit=V
